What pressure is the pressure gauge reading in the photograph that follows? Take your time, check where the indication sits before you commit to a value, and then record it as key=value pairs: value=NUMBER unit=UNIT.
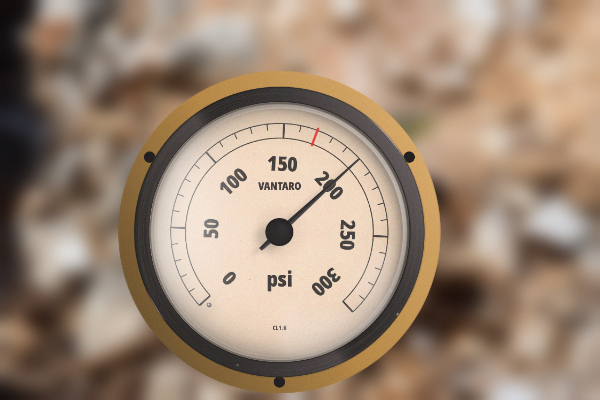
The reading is value=200 unit=psi
